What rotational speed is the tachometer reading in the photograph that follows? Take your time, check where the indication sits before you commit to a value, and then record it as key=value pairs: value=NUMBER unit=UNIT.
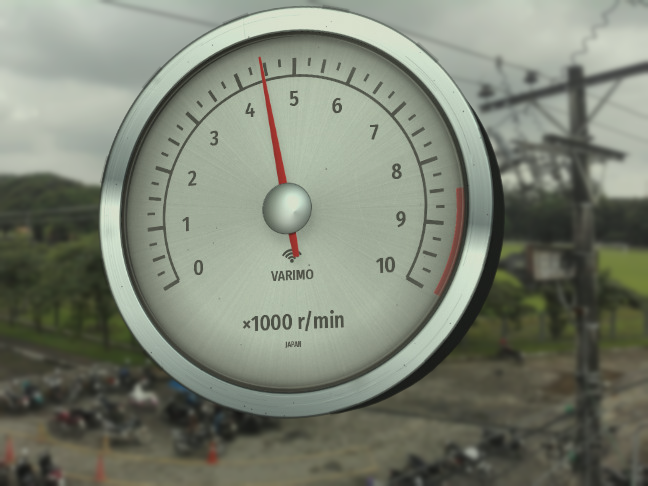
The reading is value=4500 unit=rpm
